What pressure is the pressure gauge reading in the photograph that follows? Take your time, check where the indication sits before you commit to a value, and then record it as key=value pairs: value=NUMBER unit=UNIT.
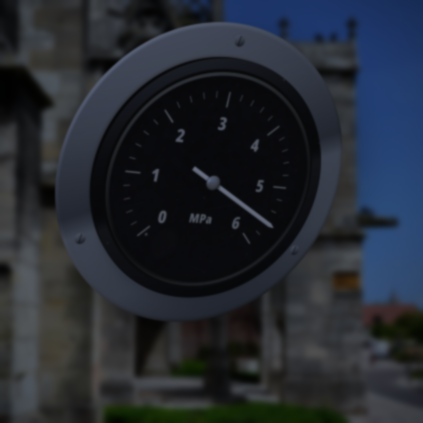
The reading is value=5.6 unit=MPa
